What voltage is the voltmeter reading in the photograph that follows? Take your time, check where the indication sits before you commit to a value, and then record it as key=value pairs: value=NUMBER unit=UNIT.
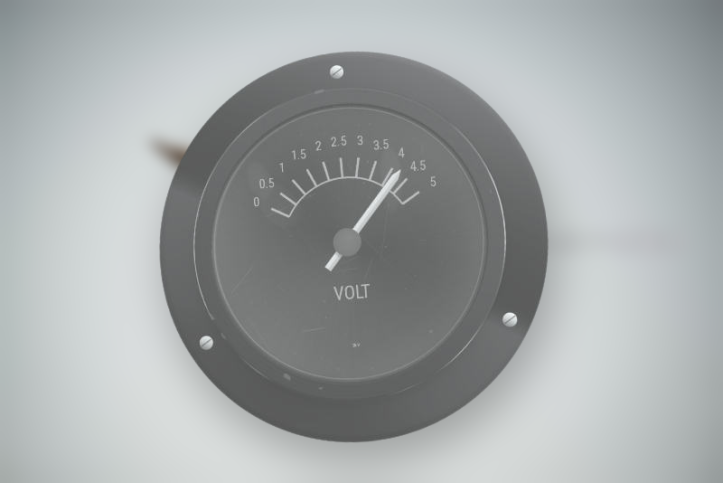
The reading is value=4.25 unit=V
